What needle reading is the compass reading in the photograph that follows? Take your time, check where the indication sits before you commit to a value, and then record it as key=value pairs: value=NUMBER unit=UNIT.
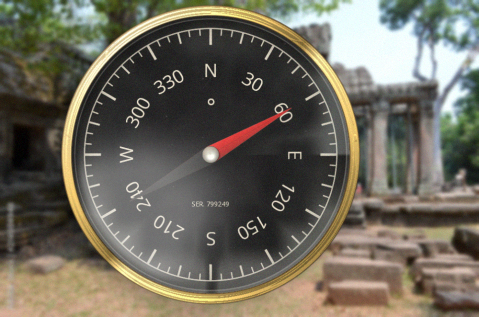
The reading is value=60 unit=°
